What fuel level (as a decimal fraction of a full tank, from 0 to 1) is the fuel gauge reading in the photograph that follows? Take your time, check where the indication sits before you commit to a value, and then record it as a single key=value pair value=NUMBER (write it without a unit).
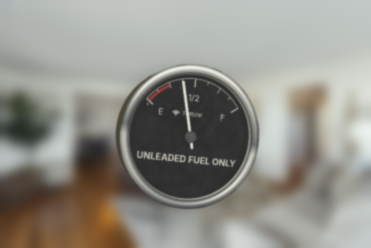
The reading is value=0.375
